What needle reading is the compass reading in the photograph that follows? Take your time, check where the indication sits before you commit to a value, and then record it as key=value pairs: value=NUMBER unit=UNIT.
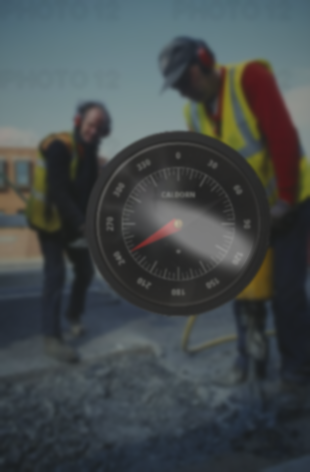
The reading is value=240 unit=°
